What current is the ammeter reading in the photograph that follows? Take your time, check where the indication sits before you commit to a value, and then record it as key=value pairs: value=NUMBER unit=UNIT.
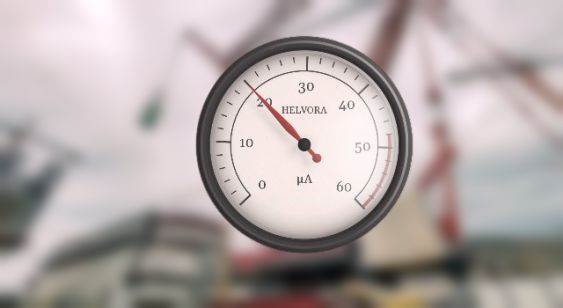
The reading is value=20 unit=µA
